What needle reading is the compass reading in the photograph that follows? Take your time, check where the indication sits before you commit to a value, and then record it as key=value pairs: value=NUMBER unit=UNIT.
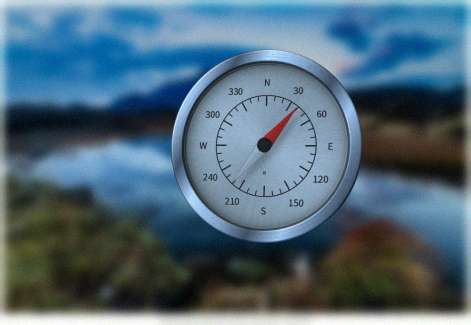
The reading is value=40 unit=°
